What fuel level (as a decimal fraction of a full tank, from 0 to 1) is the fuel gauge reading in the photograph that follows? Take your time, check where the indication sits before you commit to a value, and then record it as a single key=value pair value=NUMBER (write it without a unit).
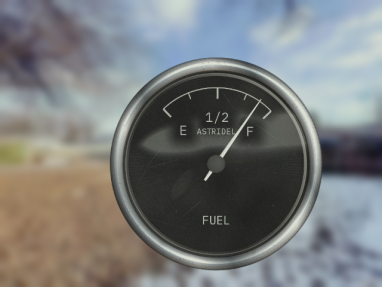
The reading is value=0.875
